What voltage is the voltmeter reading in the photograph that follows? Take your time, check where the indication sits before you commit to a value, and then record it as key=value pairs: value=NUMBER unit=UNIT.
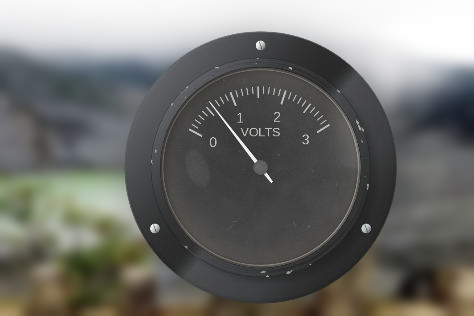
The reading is value=0.6 unit=V
